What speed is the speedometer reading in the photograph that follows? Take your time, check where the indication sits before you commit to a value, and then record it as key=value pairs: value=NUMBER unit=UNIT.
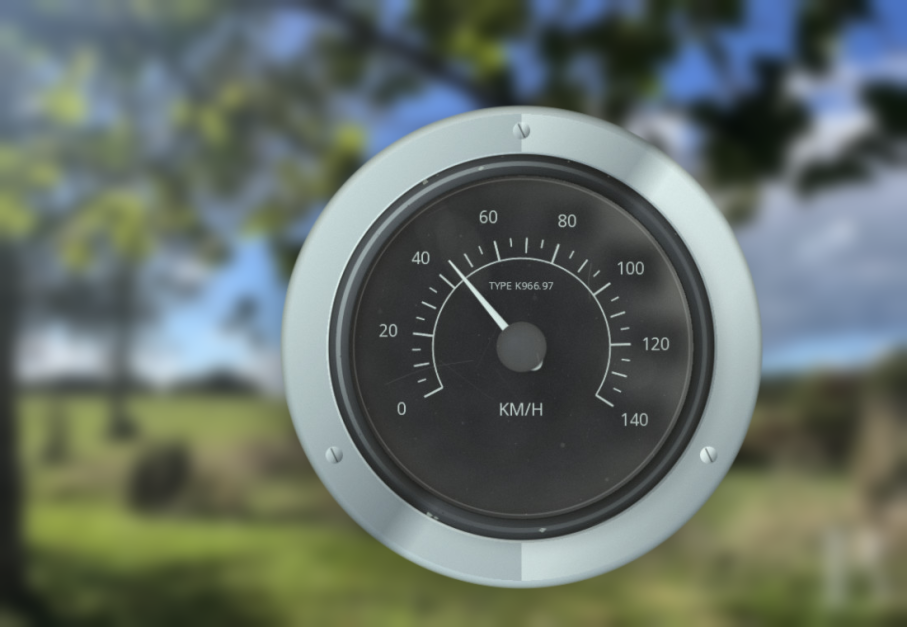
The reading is value=45 unit=km/h
